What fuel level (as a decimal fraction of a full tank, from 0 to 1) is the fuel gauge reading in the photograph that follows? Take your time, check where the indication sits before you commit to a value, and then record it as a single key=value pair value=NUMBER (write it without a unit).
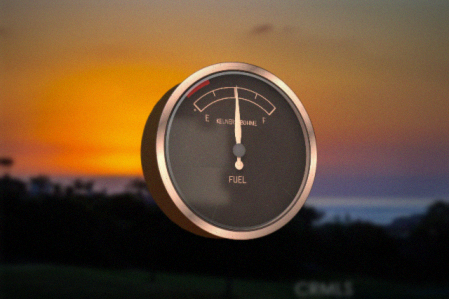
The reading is value=0.5
